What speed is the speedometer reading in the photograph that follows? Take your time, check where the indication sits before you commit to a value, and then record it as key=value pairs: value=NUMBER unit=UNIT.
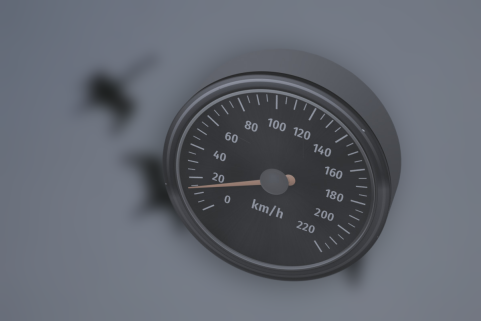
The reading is value=15 unit=km/h
